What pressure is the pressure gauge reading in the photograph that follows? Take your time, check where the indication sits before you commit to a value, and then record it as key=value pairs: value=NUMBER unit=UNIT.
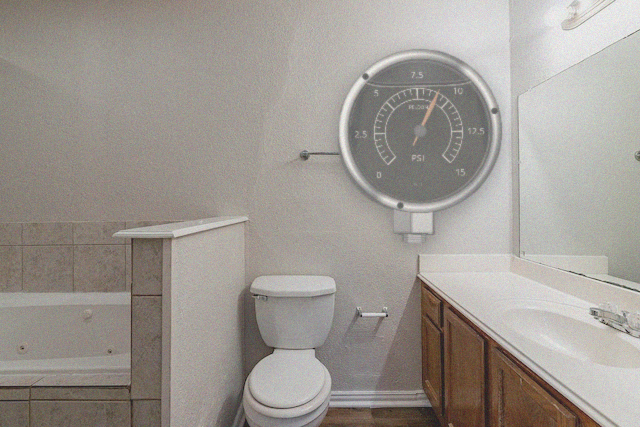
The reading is value=9 unit=psi
